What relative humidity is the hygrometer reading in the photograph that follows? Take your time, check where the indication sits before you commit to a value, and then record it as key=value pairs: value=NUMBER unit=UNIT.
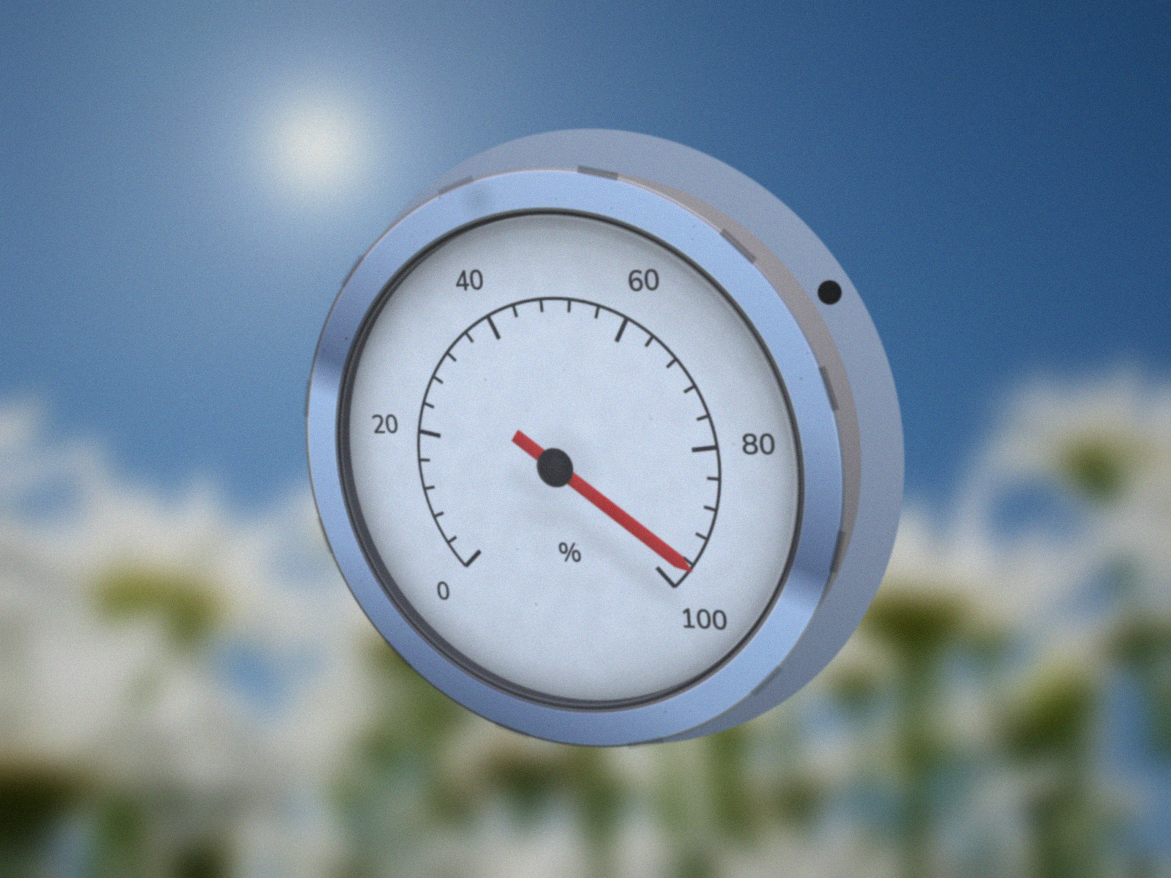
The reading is value=96 unit=%
